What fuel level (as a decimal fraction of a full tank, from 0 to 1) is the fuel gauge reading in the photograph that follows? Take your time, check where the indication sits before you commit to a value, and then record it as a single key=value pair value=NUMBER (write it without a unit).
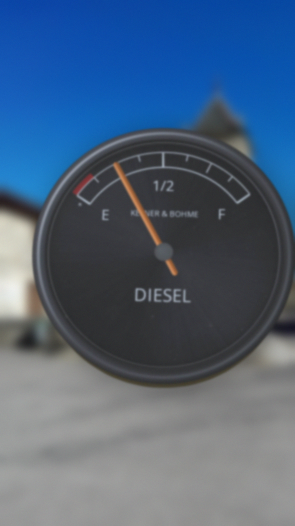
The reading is value=0.25
